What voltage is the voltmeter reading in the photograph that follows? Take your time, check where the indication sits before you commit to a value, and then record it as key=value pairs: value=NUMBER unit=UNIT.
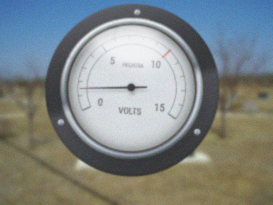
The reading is value=1.5 unit=V
